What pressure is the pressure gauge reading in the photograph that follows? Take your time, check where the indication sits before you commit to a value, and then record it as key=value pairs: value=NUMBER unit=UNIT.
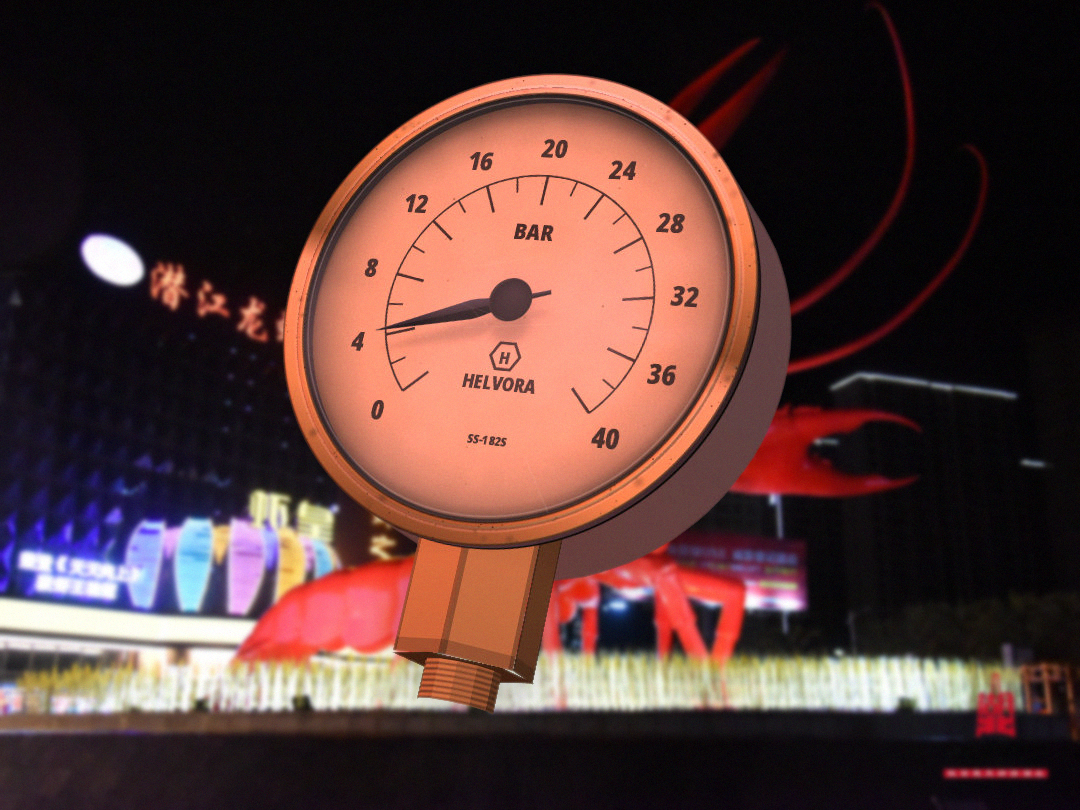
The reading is value=4 unit=bar
